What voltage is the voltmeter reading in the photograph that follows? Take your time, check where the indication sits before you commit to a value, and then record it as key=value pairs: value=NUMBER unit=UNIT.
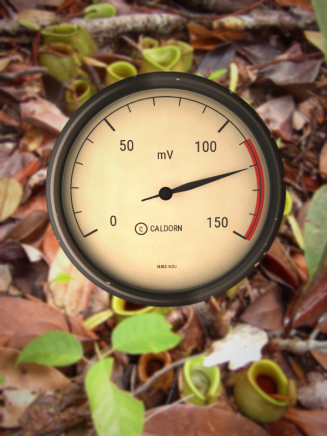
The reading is value=120 unit=mV
